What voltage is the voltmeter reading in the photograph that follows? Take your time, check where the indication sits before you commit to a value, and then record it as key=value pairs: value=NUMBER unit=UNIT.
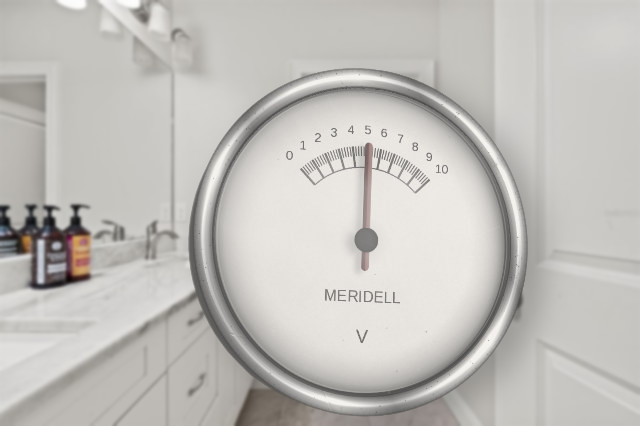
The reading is value=5 unit=V
